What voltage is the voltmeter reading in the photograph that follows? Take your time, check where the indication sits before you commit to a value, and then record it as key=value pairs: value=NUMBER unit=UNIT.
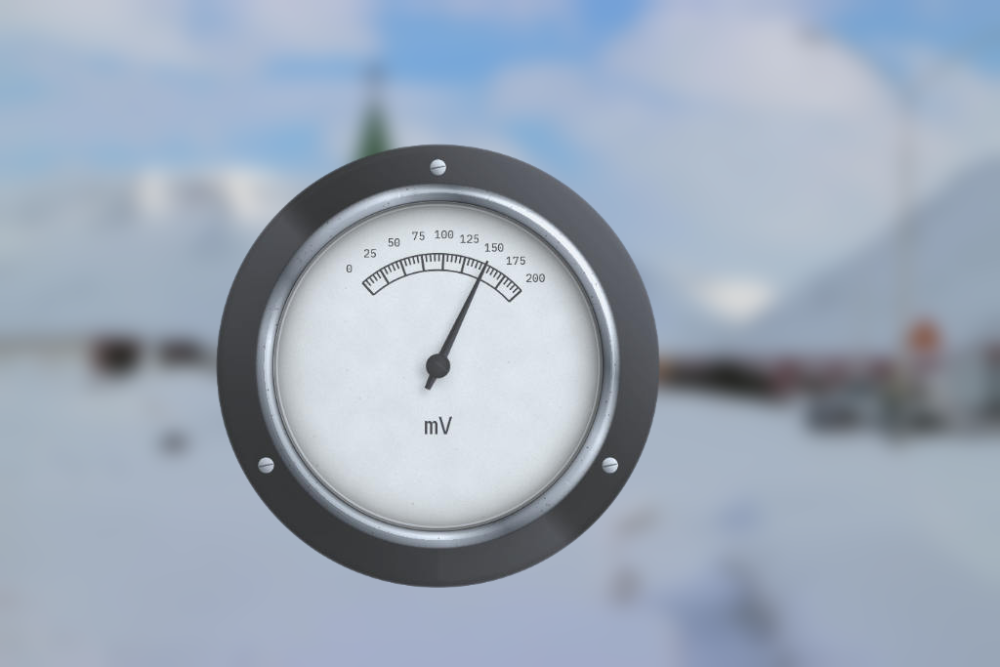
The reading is value=150 unit=mV
